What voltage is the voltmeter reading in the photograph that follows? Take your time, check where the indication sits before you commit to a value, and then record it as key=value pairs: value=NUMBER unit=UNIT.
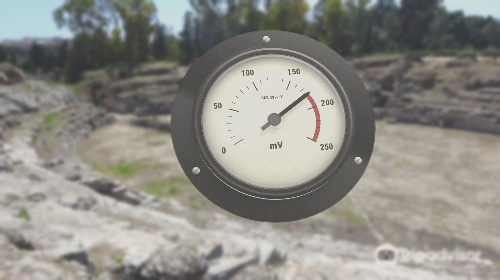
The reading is value=180 unit=mV
